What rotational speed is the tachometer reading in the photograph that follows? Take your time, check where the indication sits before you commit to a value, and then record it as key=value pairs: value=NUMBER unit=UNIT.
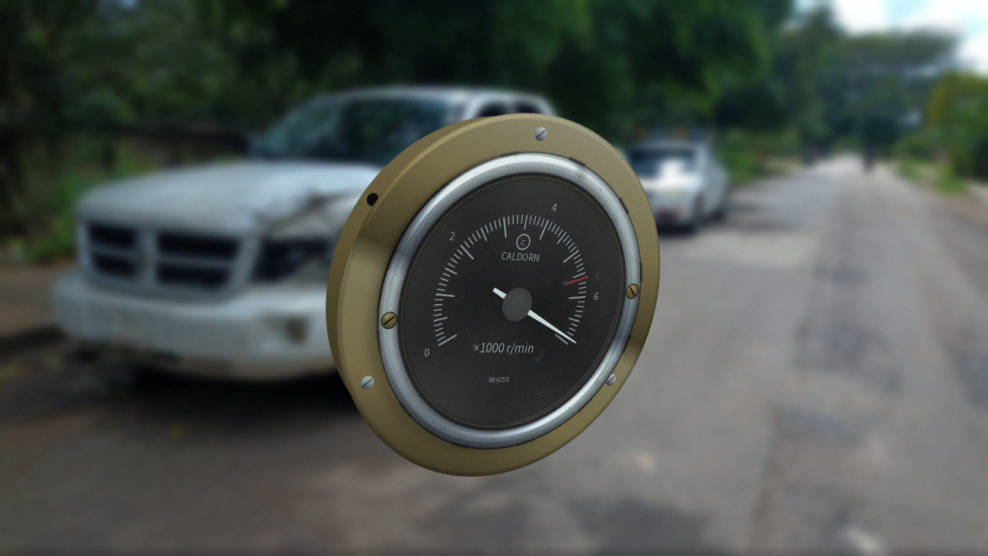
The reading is value=6900 unit=rpm
